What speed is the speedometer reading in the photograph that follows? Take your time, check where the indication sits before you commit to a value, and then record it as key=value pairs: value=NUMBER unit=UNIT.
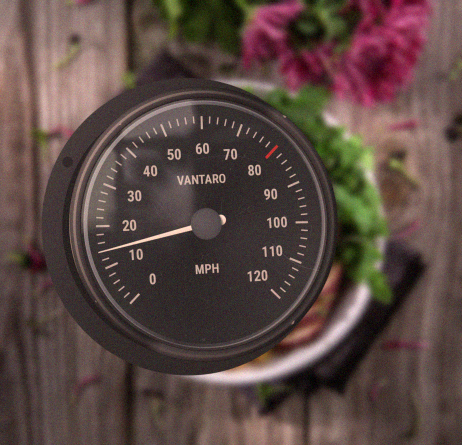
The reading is value=14 unit=mph
